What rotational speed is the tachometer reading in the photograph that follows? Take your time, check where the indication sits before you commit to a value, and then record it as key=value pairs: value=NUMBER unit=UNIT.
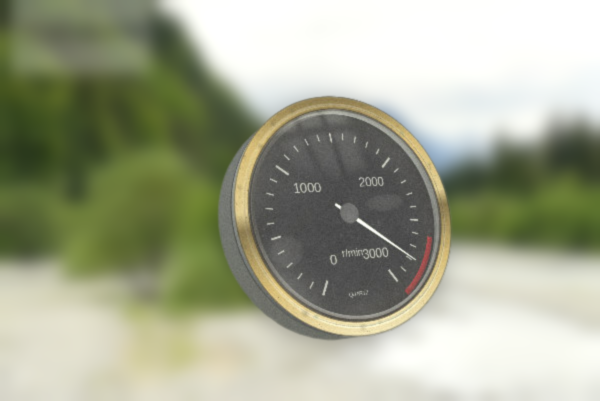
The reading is value=2800 unit=rpm
